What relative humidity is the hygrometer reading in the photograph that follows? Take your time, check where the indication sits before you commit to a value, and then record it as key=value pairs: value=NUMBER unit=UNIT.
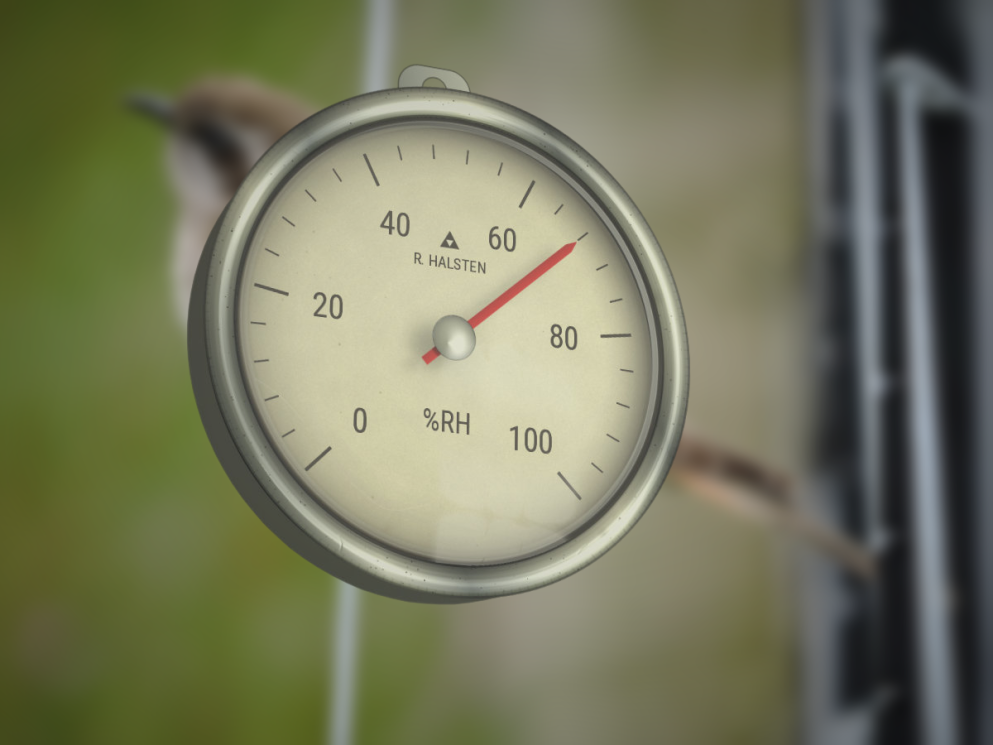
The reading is value=68 unit=%
